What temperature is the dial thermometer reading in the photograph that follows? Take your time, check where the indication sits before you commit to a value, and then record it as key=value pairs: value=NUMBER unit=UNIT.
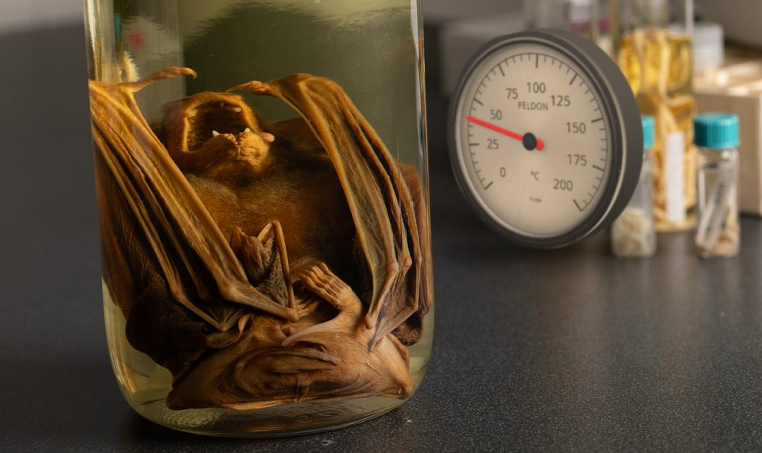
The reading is value=40 unit=°C
